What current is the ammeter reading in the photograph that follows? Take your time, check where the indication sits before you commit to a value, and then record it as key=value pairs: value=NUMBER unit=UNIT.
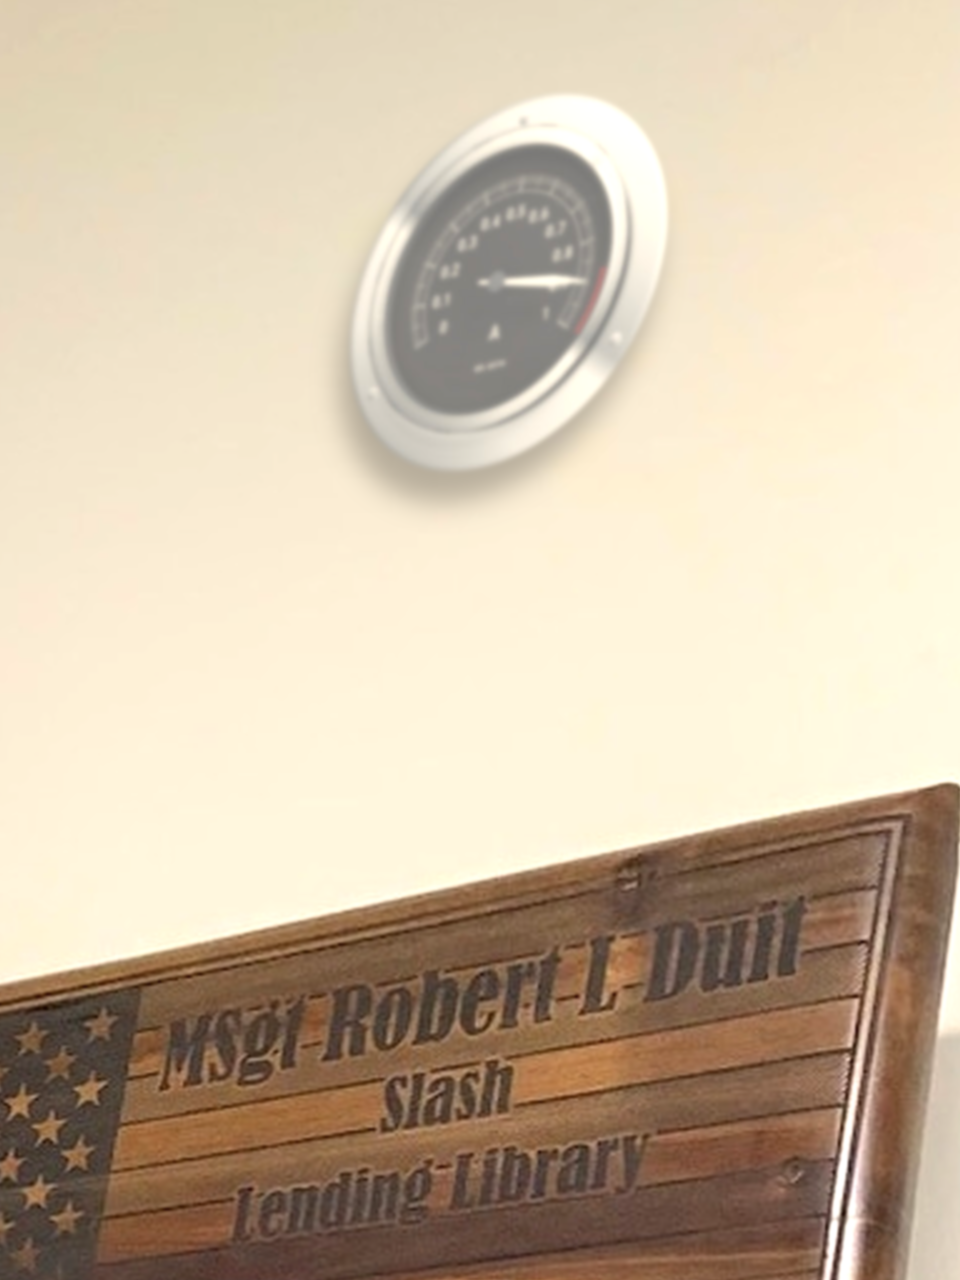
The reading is value=0.9 unit=A
